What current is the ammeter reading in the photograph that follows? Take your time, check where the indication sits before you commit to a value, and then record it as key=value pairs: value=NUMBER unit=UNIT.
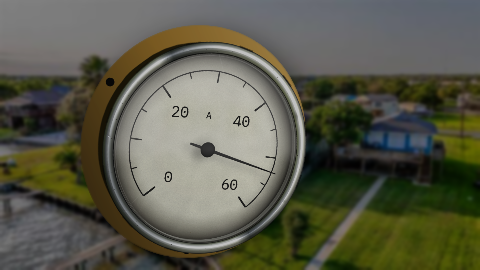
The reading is value=52.5 unit=A
